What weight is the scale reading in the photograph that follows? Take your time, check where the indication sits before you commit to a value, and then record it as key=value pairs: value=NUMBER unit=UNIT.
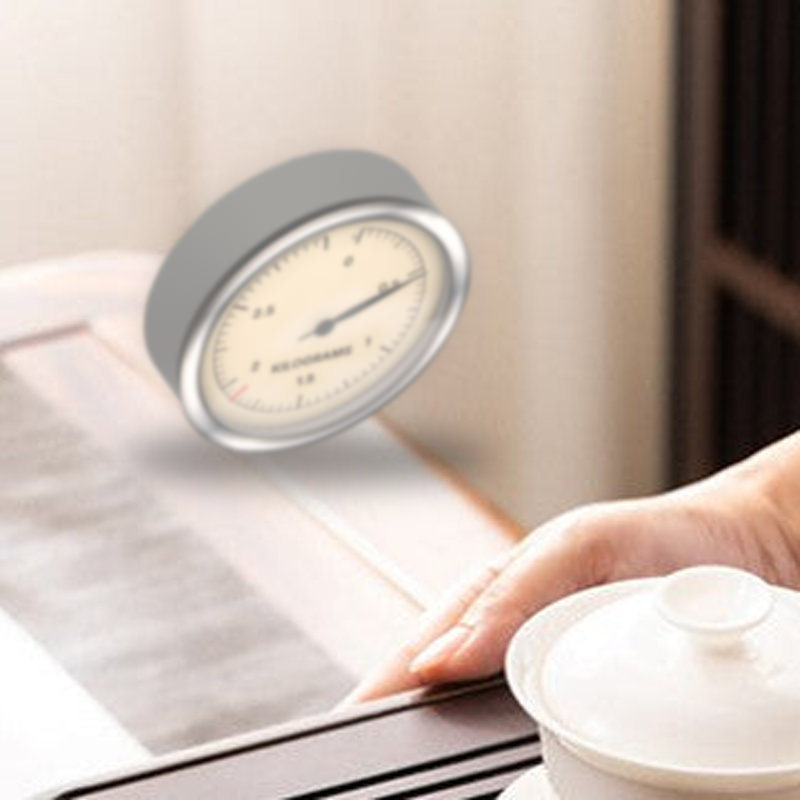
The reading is value=0.5 unit=kg
